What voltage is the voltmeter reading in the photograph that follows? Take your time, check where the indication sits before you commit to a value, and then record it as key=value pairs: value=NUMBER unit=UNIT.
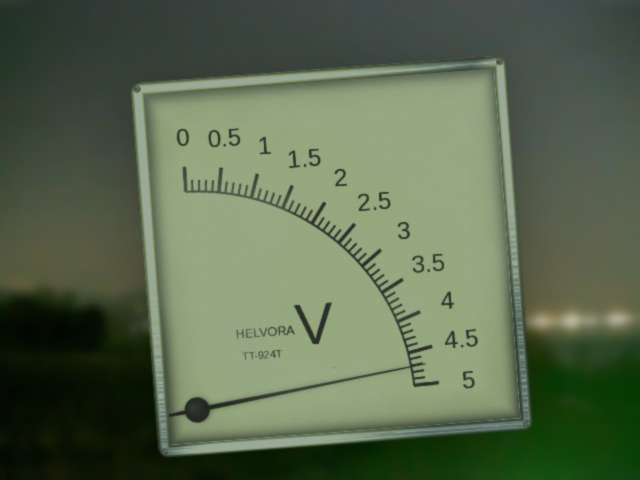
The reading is value=4.7 unit=V
